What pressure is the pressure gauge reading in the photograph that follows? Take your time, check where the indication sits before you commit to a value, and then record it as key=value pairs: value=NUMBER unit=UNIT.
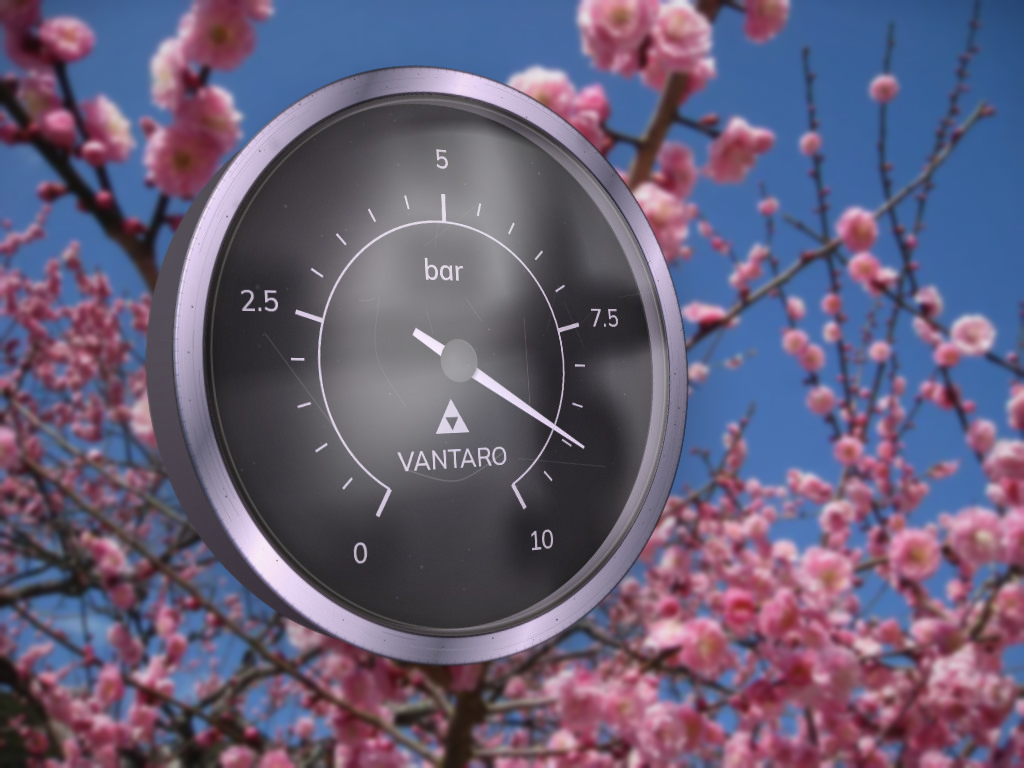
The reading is value=9 unit=bar
